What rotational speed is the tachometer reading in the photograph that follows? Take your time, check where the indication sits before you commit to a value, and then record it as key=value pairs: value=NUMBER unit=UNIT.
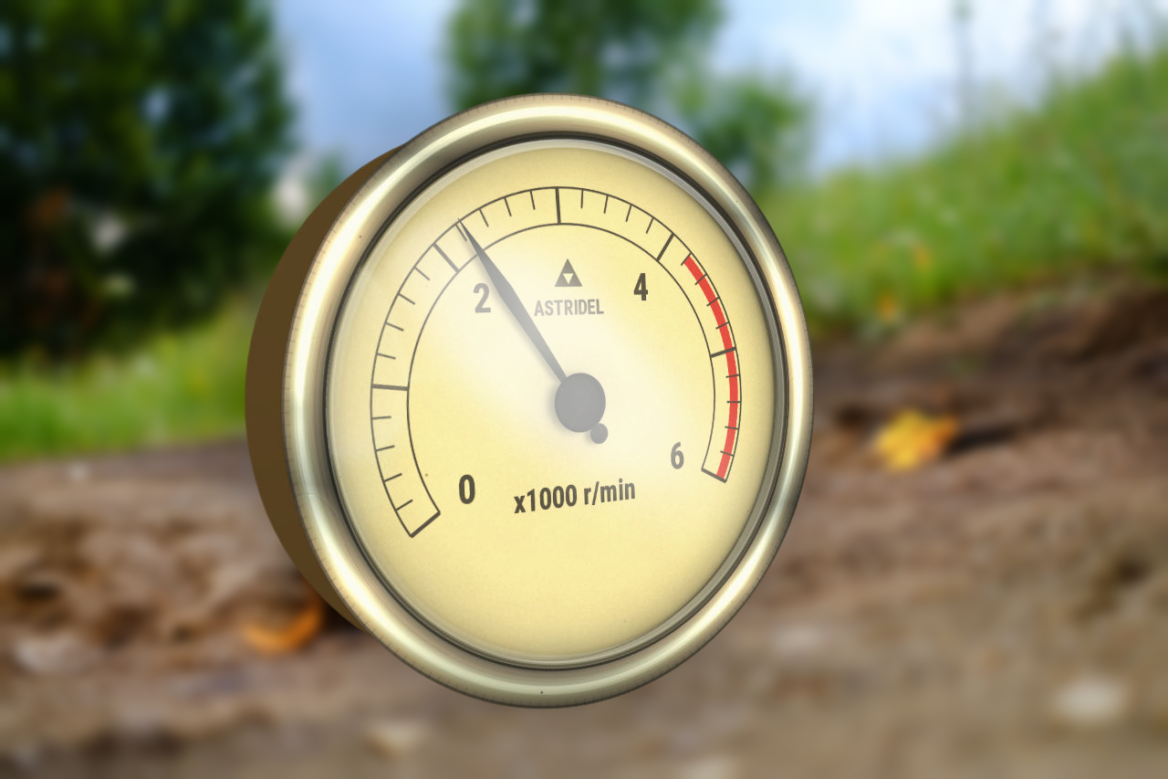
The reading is value=2200 unit=rpm
